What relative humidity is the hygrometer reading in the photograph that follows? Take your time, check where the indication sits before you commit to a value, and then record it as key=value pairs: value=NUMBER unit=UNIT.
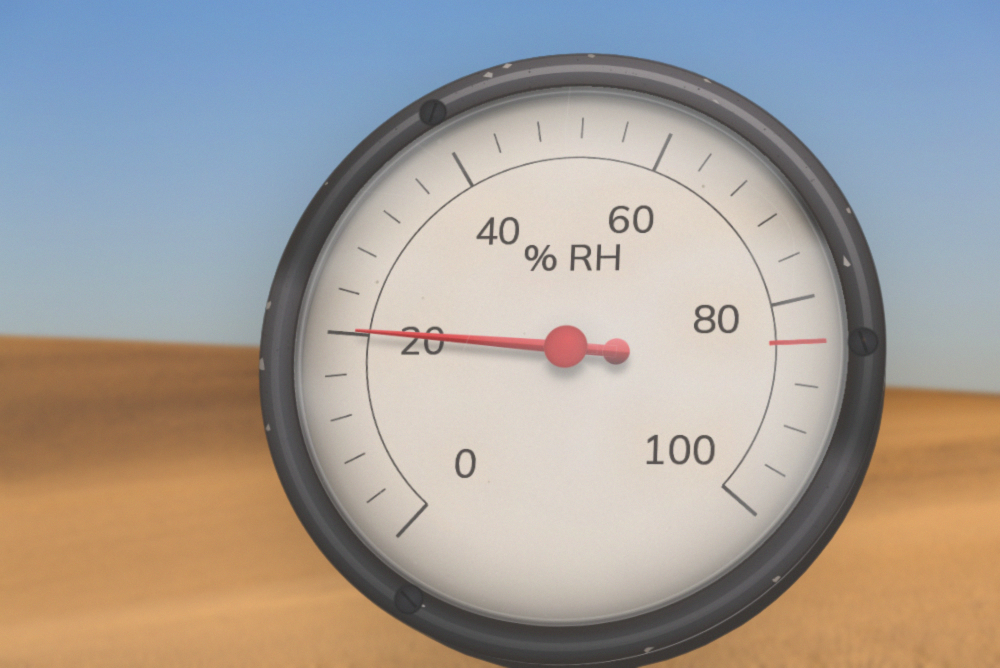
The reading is value=20 unit=%
